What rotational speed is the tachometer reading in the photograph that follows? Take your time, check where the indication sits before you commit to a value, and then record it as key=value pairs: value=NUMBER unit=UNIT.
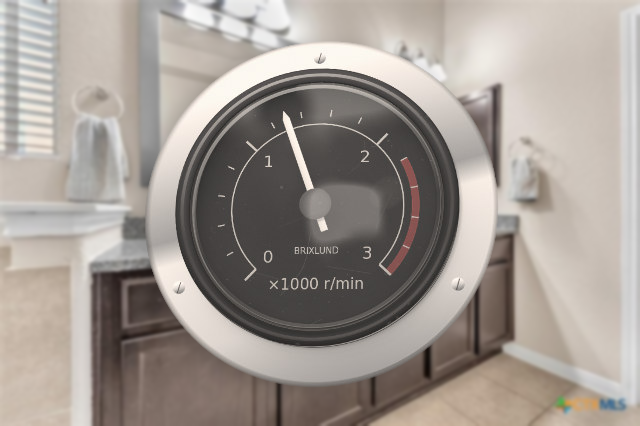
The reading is value=1300 unit=rpm
